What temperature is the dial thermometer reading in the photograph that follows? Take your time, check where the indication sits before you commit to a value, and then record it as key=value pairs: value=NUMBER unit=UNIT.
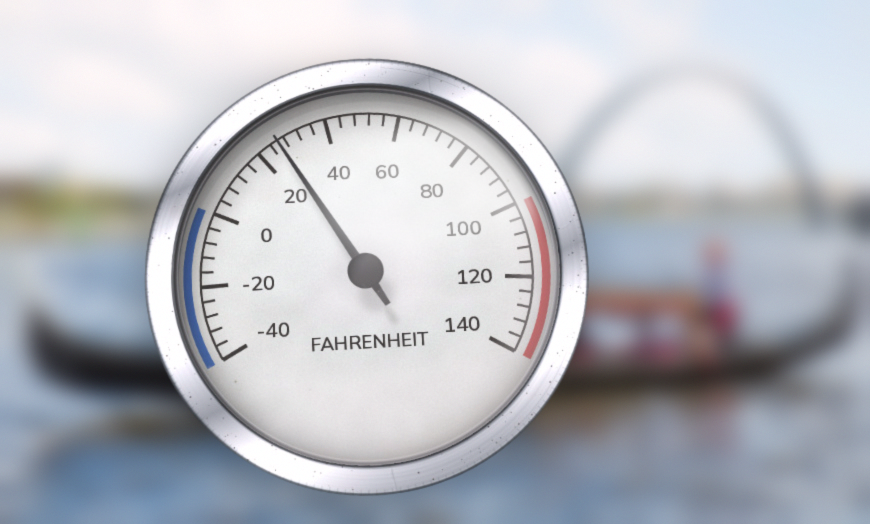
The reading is value=26 unit=°F
